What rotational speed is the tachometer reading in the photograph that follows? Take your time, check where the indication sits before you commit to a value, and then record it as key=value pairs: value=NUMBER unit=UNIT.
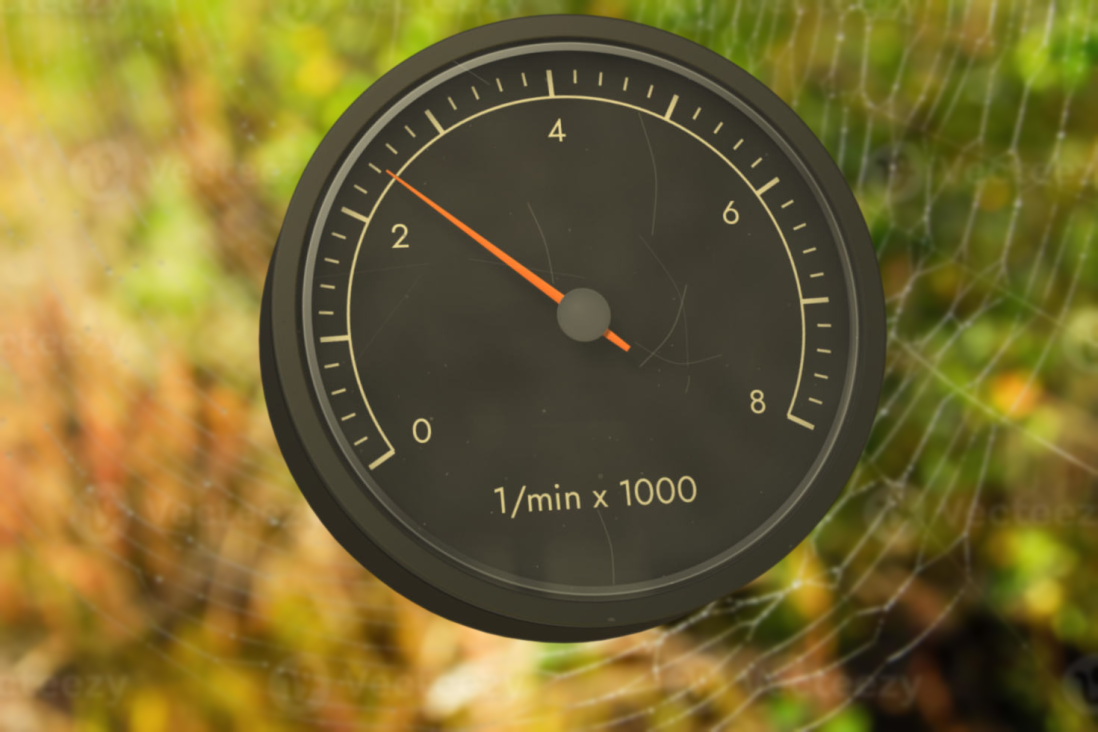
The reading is value=2400 unit=rpm
